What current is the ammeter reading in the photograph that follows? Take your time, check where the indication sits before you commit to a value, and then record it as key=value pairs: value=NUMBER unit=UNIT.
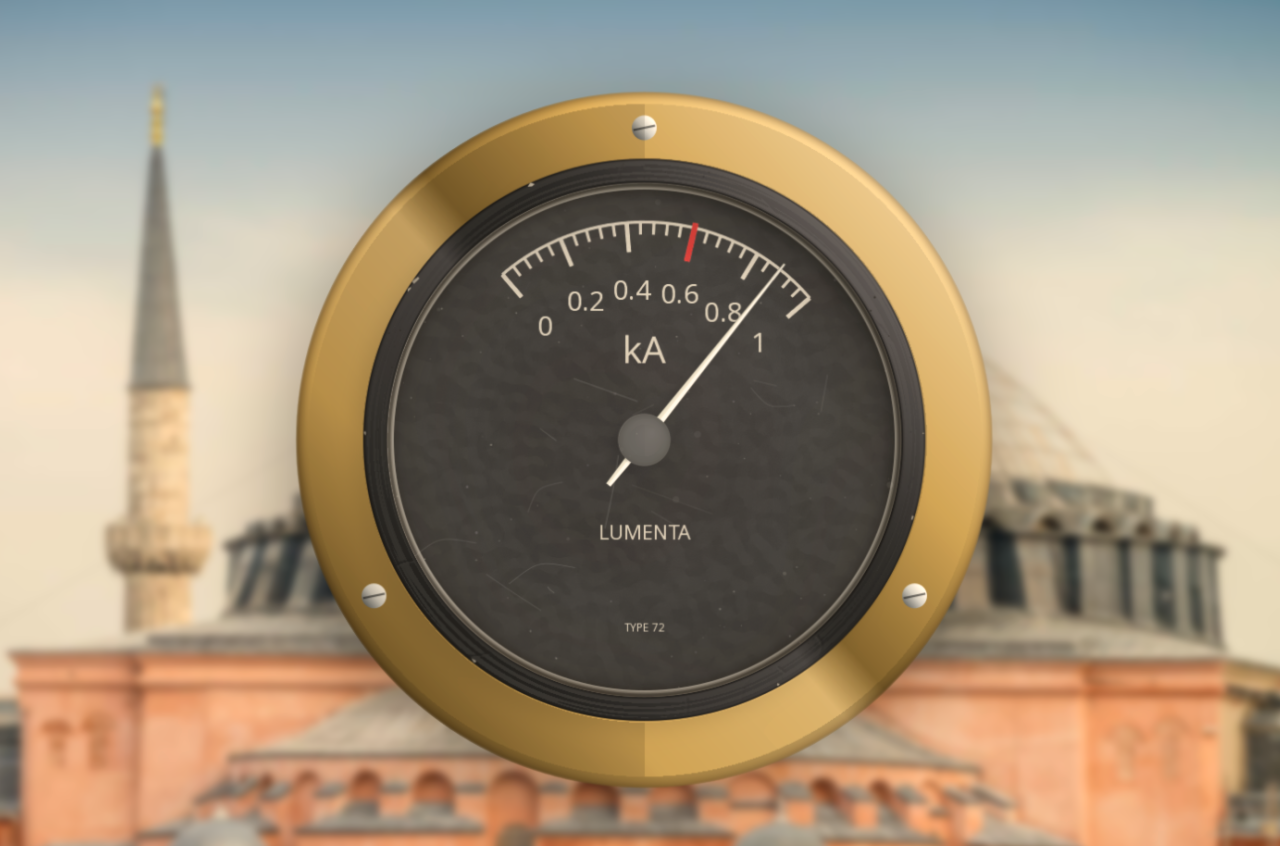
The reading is value=0.88 unit=kA
